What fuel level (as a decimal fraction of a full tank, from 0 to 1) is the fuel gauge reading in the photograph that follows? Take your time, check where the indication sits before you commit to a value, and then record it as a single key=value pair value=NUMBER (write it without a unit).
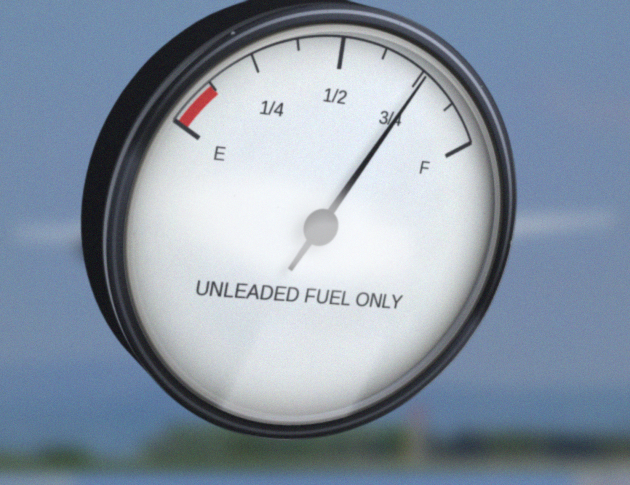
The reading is value=0.75
